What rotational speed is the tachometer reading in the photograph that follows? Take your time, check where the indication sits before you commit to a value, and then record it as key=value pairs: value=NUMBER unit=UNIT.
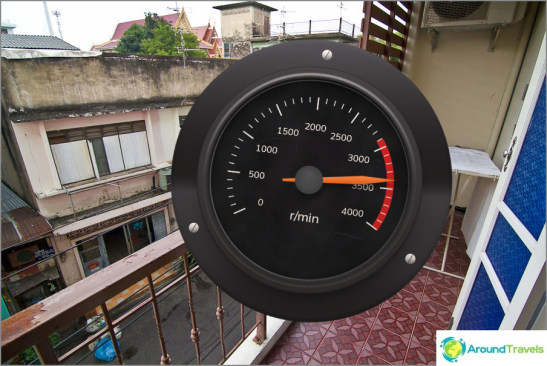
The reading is value=3400 unit=rpm
